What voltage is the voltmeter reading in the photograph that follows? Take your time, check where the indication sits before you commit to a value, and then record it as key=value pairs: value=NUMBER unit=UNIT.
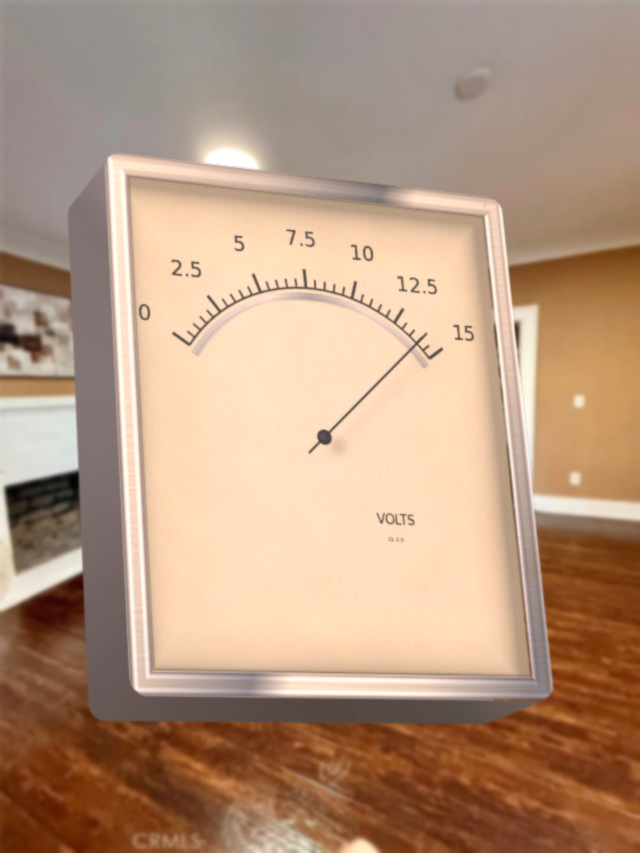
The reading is value=14 unit=V
